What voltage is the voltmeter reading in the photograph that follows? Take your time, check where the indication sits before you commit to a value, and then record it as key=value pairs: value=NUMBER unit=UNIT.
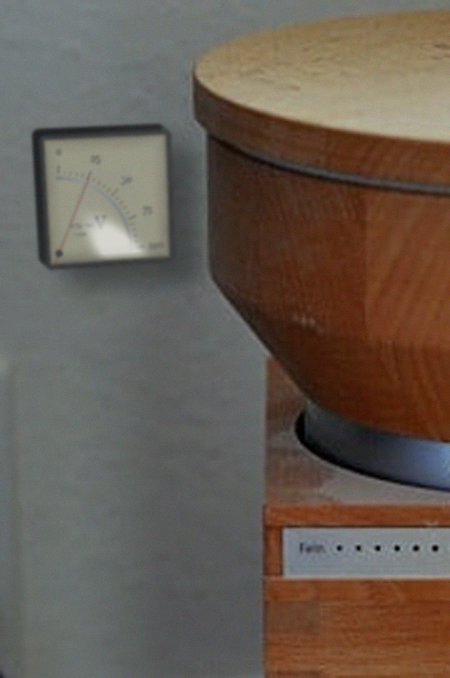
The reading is value=25 unit=V
